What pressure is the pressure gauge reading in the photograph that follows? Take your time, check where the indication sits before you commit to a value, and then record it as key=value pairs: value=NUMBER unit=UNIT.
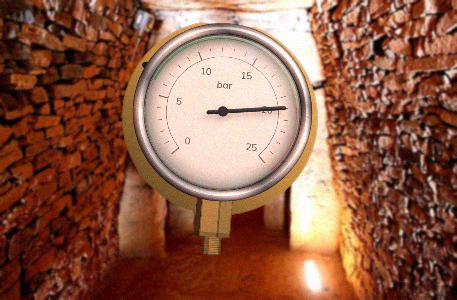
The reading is value=20 unit=bar
